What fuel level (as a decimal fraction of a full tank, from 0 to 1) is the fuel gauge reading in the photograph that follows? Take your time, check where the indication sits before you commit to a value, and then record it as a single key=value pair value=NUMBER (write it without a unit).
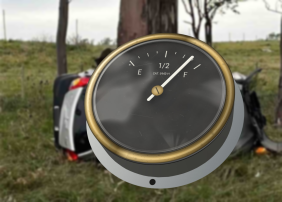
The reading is value=0.875
